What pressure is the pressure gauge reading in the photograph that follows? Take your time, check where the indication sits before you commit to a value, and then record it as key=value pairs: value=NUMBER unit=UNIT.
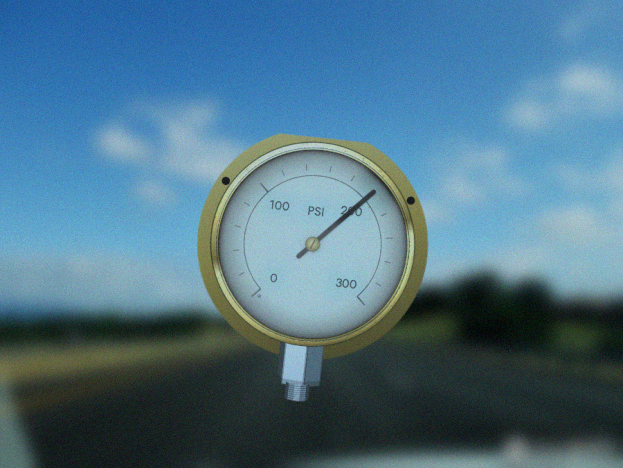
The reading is value=200 unit=psi
